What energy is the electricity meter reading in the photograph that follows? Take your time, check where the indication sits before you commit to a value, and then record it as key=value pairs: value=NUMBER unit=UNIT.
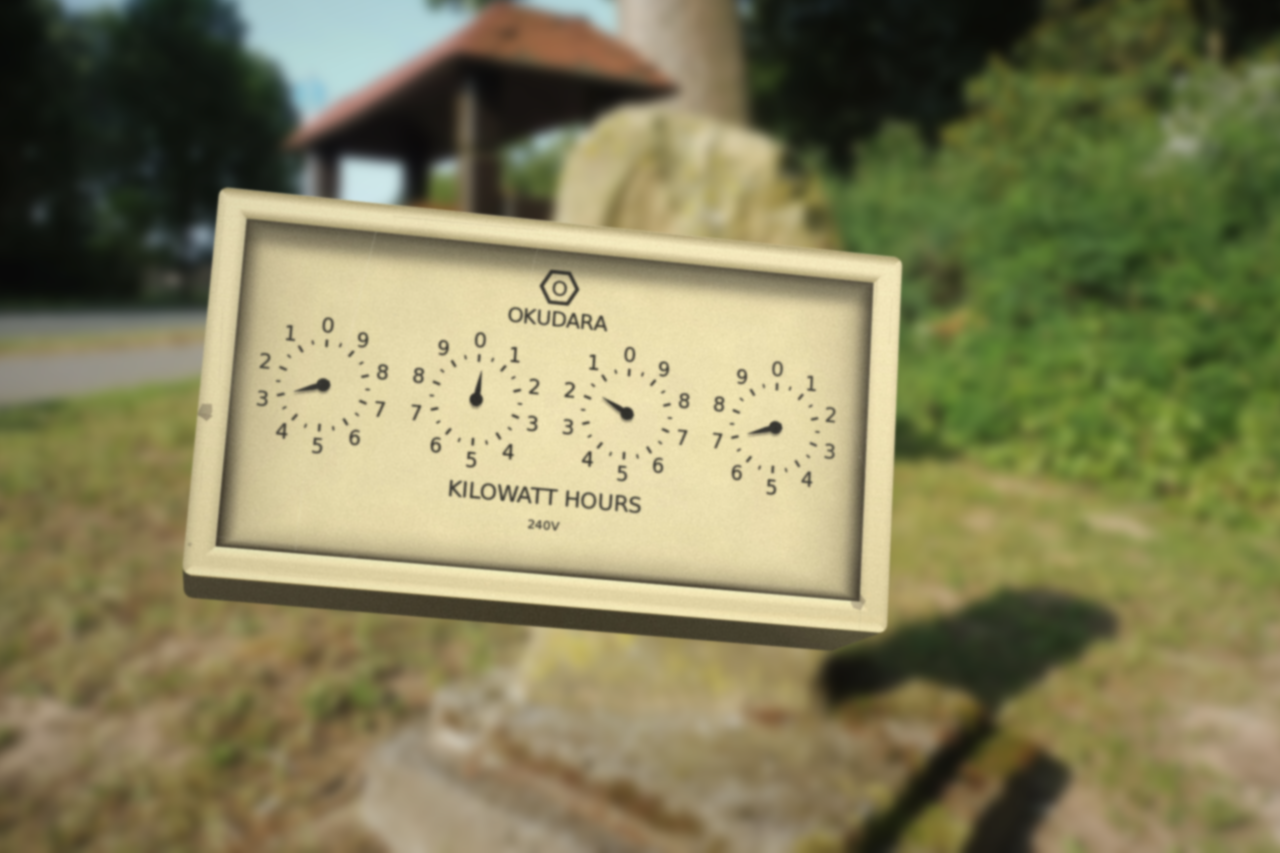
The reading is value=3017 unit=kWh
